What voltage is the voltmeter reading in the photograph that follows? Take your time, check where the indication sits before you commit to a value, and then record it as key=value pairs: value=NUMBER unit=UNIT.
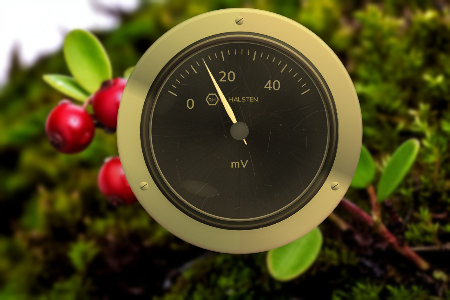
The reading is value=14 unit=mV
